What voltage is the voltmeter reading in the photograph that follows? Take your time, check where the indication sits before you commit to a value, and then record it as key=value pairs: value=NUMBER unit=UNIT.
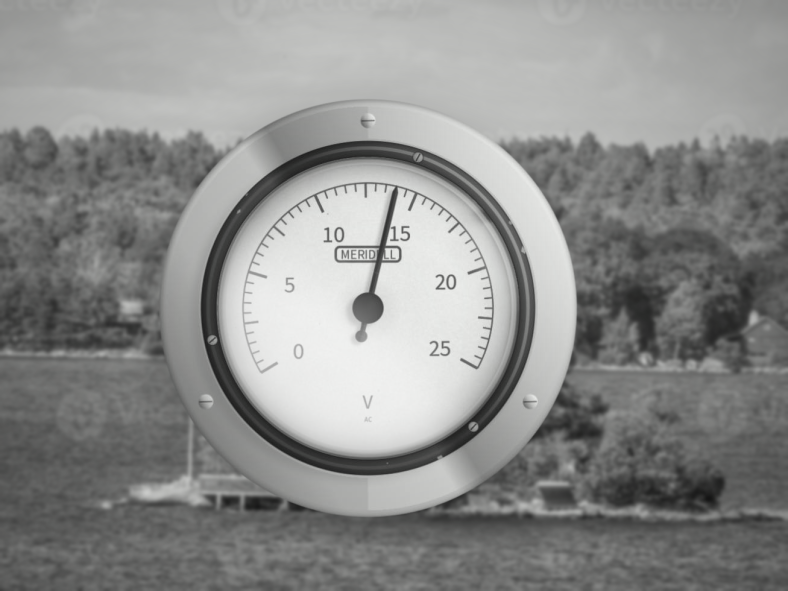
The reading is value=14 unit=V
